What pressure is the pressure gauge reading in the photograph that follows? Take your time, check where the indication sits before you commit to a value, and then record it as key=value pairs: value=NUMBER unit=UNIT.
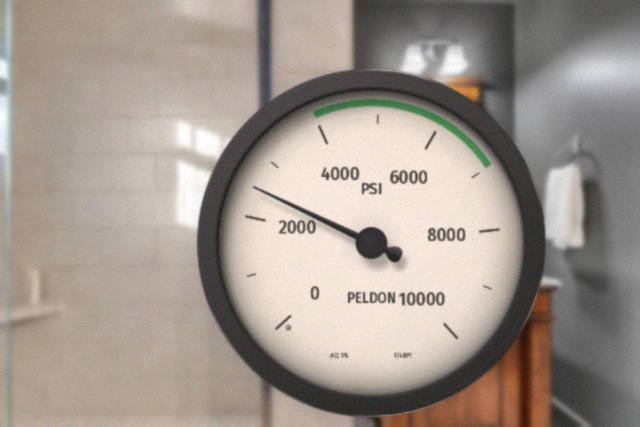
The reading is value=2500 unit=psi
